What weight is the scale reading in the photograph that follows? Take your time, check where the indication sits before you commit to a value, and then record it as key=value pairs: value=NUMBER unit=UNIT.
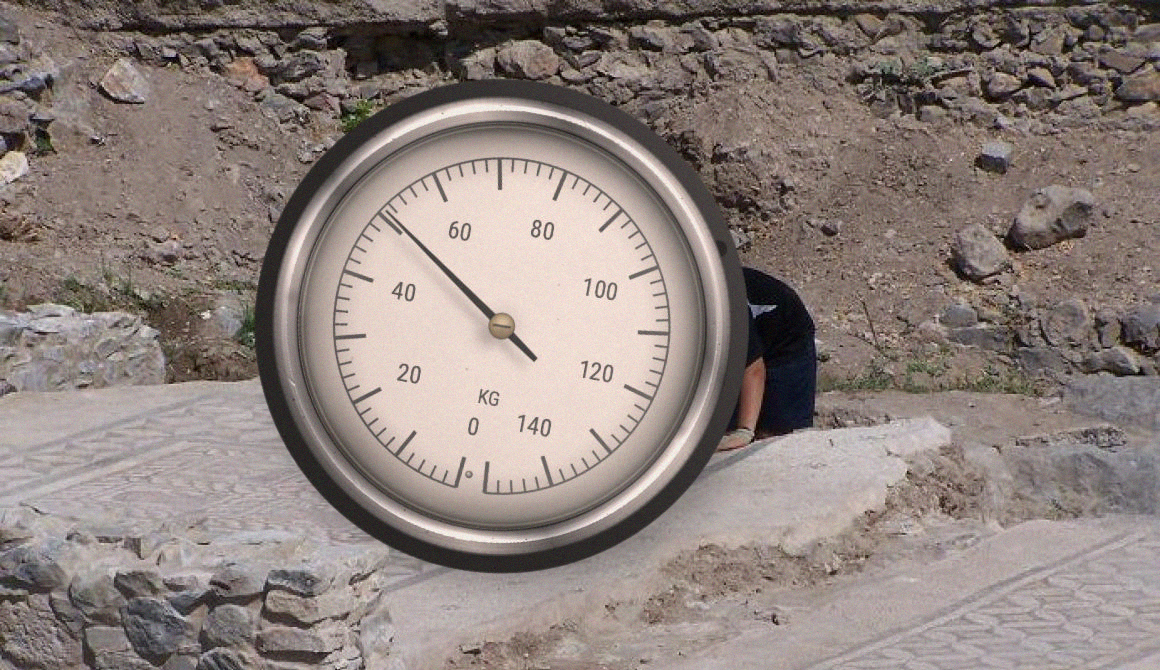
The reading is value=51 unit=kg
